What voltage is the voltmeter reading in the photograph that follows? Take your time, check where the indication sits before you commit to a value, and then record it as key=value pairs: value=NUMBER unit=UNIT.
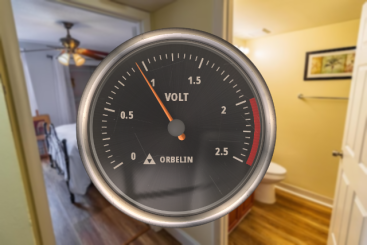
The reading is value=0.95 unit=V
